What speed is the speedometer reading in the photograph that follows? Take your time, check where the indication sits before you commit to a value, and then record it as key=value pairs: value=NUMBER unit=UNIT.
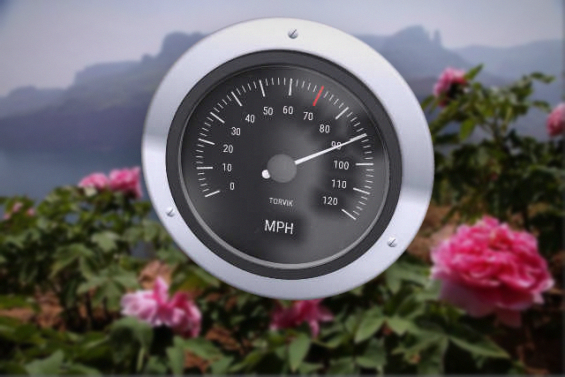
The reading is value=90 unit=mph
